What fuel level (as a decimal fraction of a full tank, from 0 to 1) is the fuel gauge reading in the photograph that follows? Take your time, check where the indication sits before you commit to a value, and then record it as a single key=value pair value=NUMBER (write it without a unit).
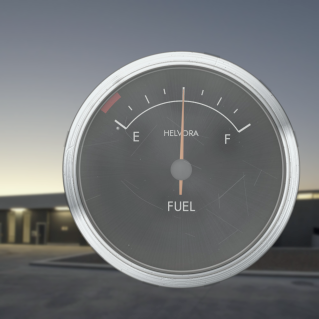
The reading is value=0.5
